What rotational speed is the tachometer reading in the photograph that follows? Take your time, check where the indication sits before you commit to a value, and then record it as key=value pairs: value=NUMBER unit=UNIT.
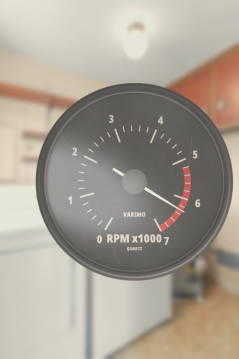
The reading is value=6300 unit=rpm
